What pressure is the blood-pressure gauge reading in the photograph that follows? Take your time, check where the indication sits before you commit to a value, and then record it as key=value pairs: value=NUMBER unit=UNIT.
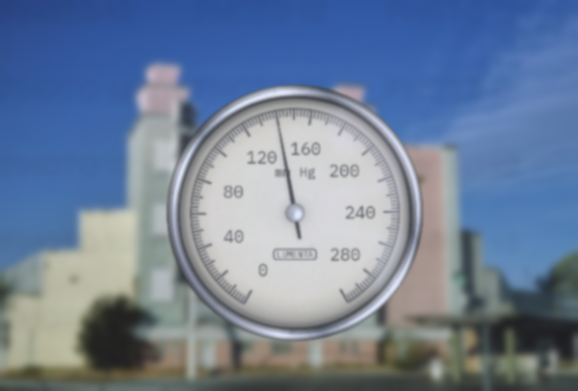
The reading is value=140 unit=mmHg
